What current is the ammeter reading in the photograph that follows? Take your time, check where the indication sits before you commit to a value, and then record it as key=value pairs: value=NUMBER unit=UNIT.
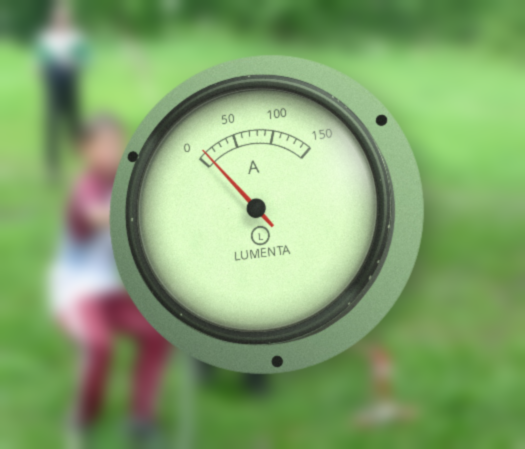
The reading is value=10 unit=A
